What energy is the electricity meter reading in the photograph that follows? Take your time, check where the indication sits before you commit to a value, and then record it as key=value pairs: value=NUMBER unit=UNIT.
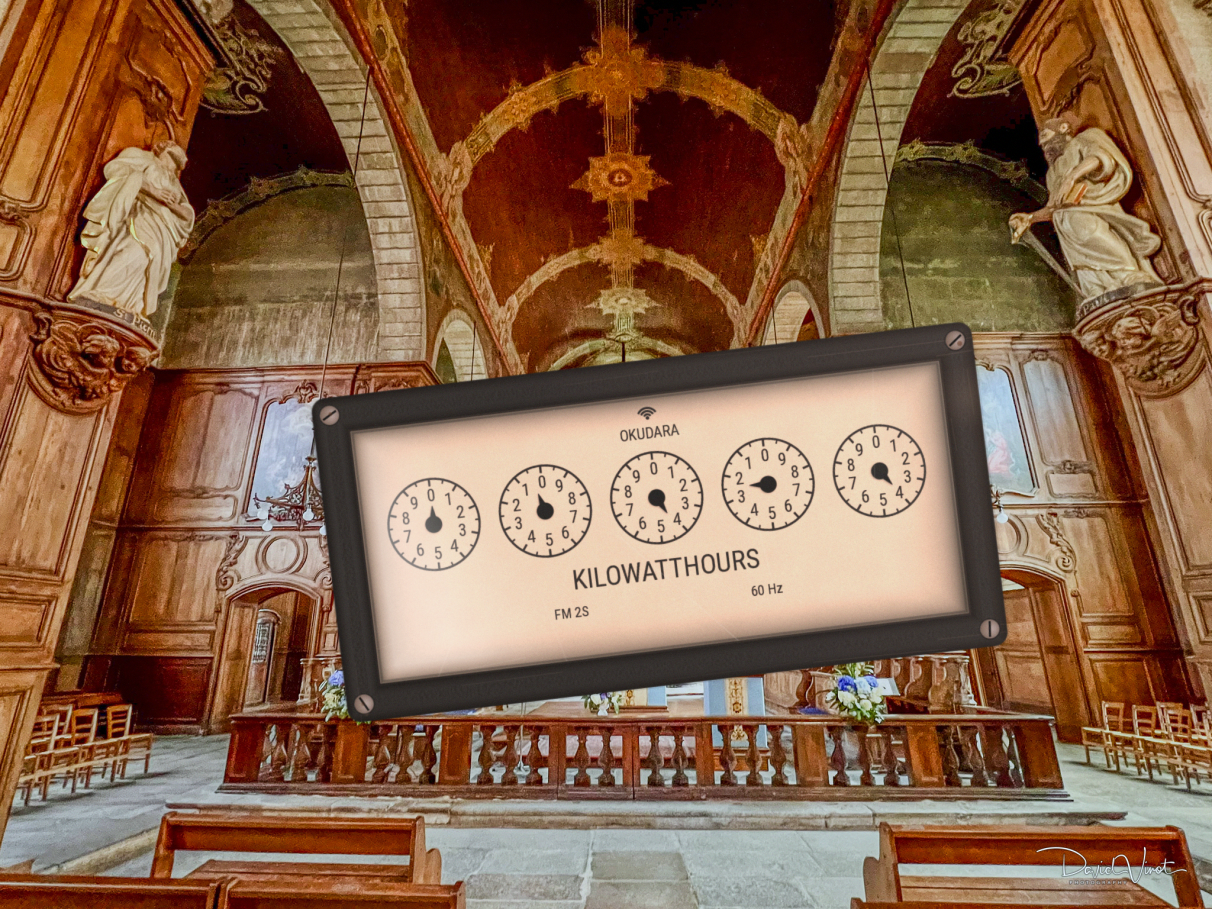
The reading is value=424 unit=kWh
